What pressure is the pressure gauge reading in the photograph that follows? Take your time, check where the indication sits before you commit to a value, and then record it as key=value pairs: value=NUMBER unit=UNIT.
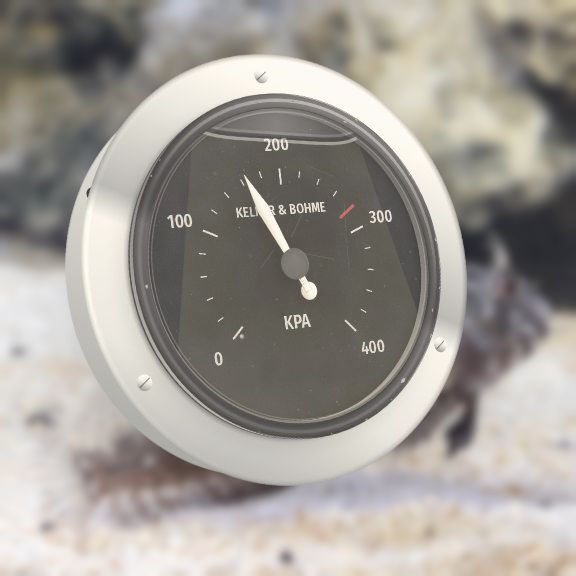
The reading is value=160 unit=kPa
